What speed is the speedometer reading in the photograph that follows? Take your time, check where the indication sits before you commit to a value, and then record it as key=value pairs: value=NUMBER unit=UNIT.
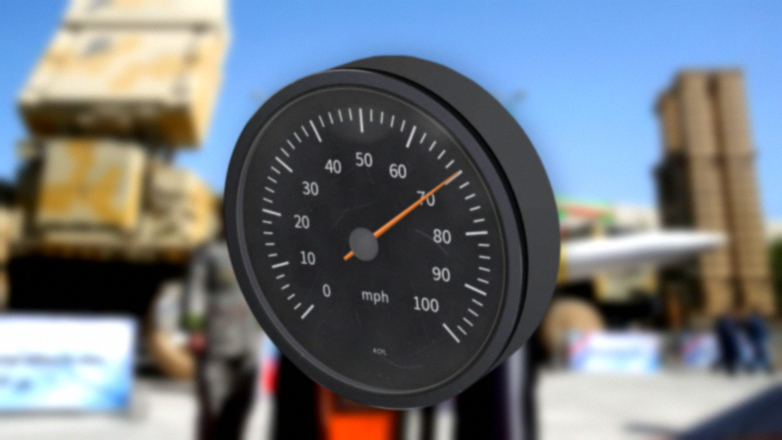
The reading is value=70 unit=mph
